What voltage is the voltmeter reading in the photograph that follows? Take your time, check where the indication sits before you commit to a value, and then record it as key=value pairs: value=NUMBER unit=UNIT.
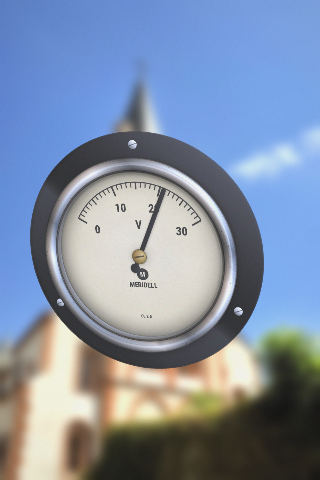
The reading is value=21 unit=V
